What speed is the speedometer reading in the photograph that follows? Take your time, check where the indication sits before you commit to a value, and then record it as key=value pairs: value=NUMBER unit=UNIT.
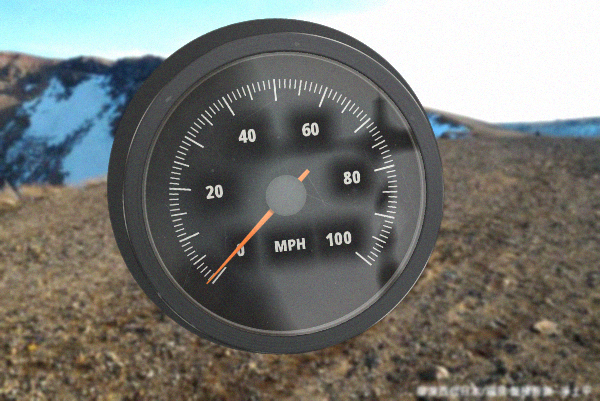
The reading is value=1 unit=mph
